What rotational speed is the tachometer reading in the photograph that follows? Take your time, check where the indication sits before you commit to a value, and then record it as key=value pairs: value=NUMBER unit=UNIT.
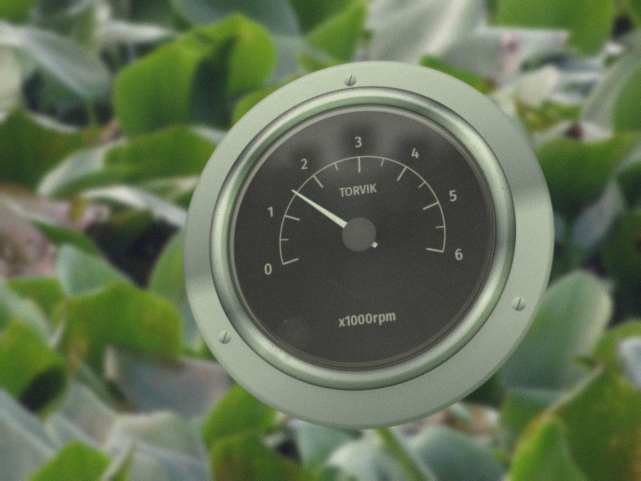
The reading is value=1500 unit=rpm
